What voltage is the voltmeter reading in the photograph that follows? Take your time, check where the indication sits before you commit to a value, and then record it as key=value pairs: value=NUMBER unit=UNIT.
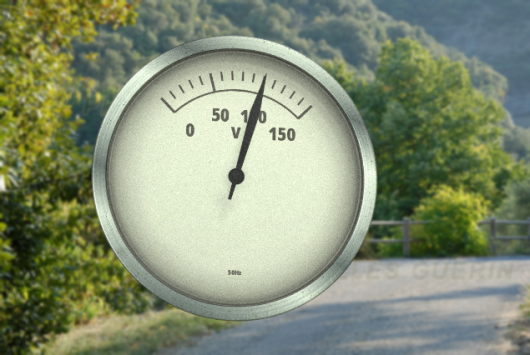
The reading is value=100 unit=V
